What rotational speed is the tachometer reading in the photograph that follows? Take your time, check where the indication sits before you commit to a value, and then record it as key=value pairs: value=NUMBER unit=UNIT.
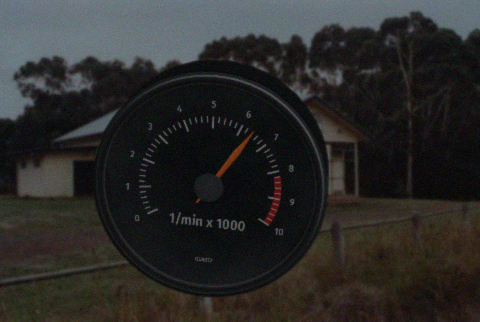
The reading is value=6400 unit=rpm
